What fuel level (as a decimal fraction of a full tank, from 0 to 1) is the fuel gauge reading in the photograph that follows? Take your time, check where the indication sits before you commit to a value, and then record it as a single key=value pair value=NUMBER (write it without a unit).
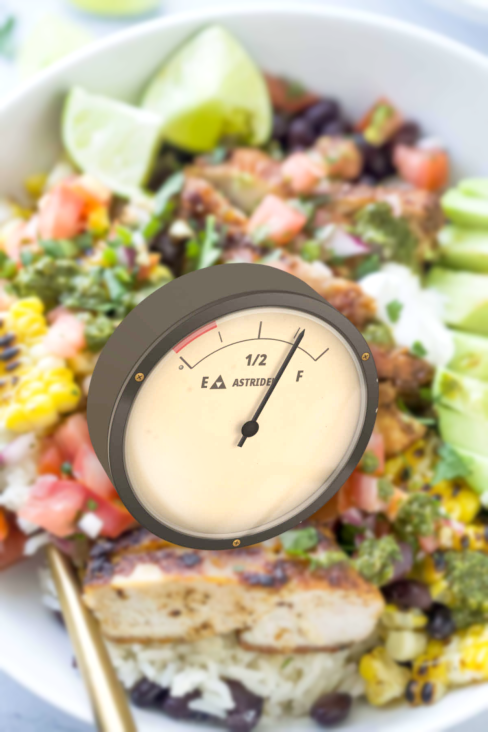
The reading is value=0.75
